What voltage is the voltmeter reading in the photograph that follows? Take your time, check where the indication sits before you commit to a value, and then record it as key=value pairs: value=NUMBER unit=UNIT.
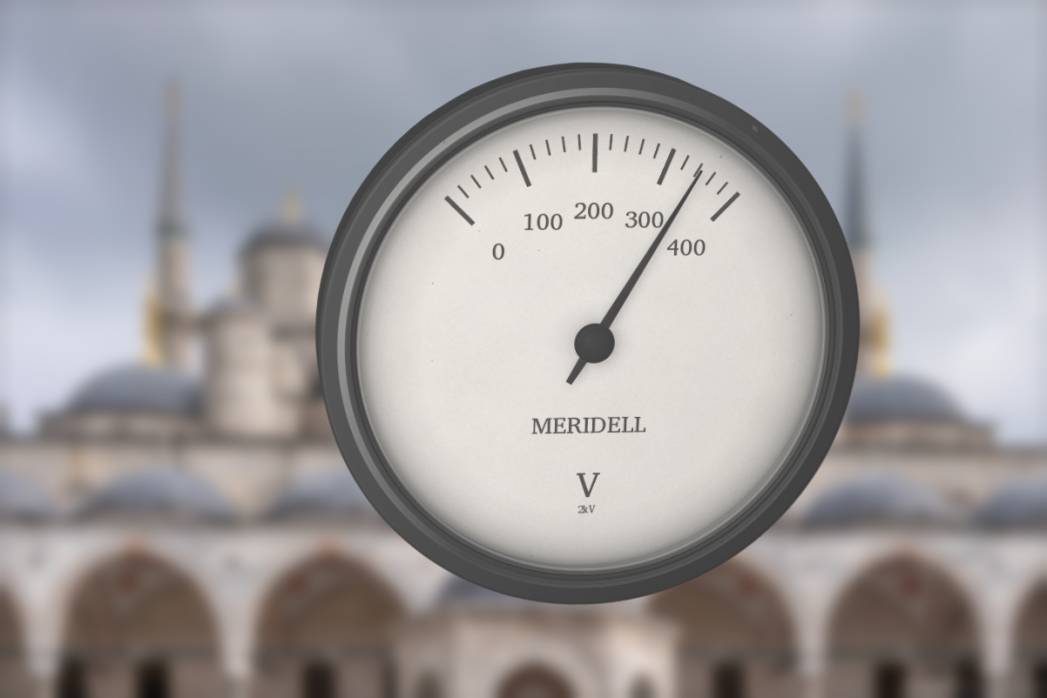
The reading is value=340 unit=V
